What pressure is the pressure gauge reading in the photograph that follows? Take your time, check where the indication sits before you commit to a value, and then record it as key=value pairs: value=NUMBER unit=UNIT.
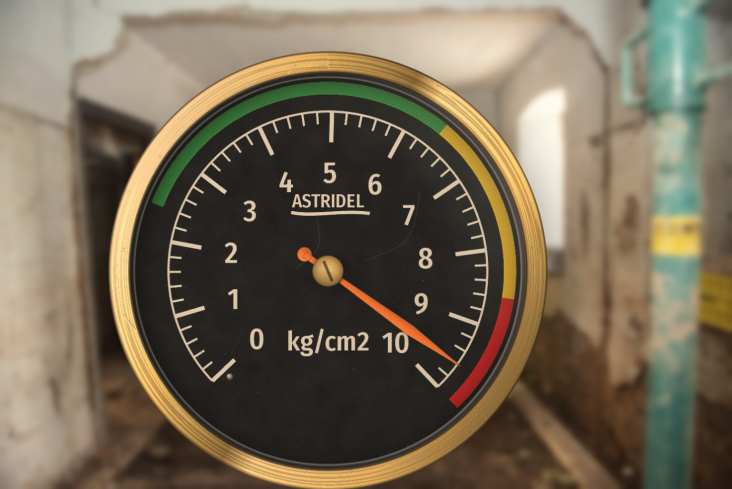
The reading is value=9.6 unit=kg/cm²
